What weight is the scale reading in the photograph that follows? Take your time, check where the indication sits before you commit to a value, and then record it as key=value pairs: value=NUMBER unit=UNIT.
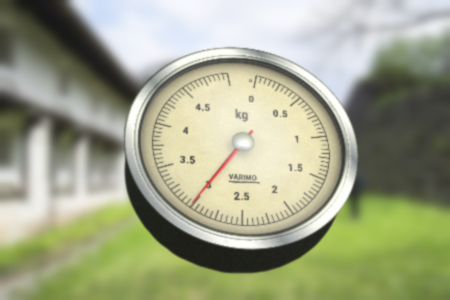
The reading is value=3 unit=kg
